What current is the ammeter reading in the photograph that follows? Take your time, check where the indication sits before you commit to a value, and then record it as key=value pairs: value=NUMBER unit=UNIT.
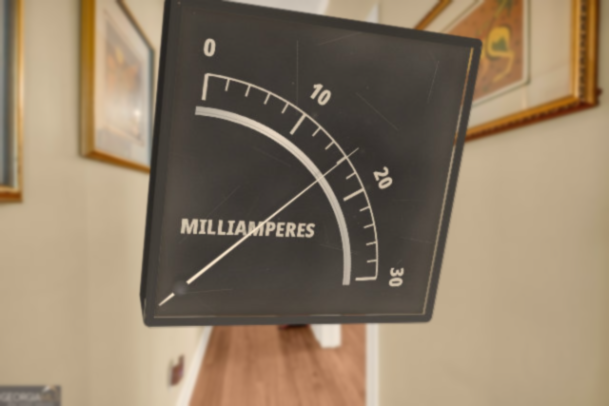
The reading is value=16 unit=mA
